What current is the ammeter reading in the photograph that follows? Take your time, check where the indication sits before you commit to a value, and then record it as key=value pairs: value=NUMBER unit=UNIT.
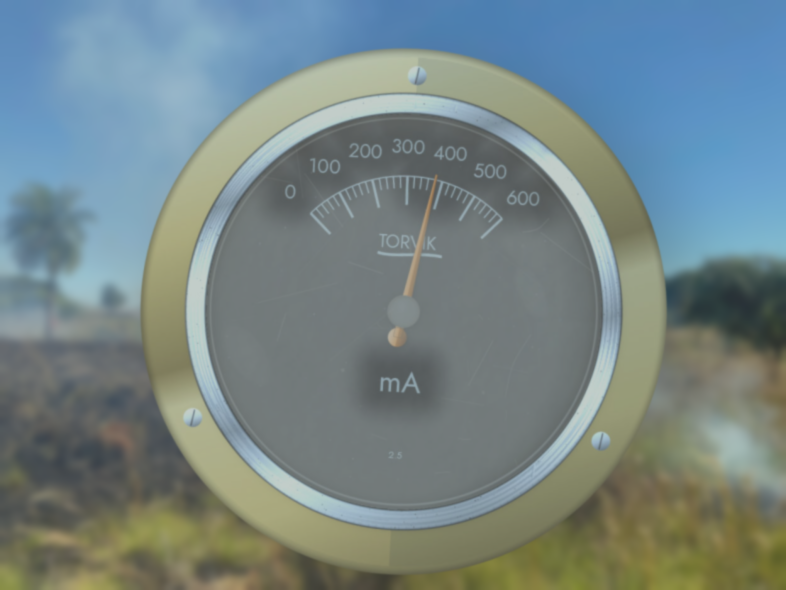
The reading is value=380 unit=mA
